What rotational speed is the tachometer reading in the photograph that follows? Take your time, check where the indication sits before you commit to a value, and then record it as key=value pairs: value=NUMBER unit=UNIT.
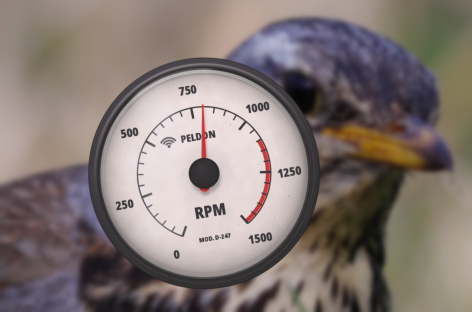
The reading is value=800 unit=rpm
